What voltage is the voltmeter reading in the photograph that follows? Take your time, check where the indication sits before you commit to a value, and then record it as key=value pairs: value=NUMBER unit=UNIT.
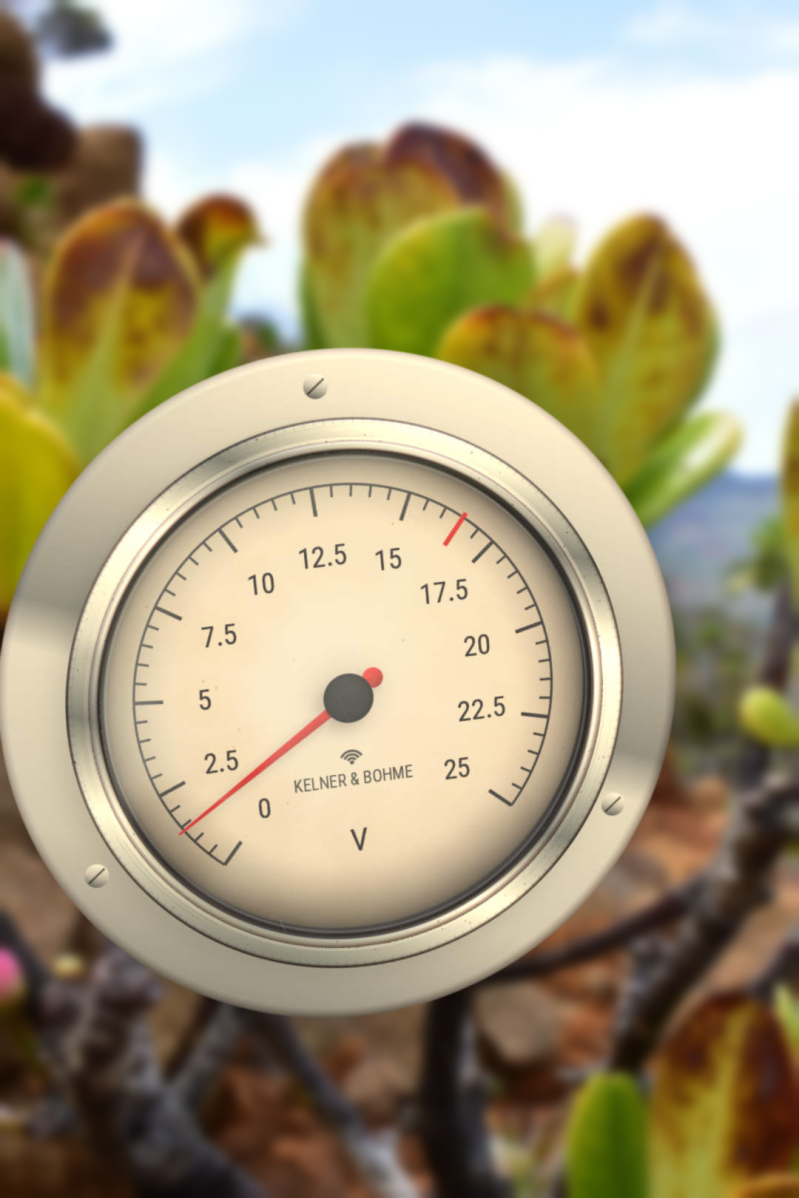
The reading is value=1.5 unit=V
